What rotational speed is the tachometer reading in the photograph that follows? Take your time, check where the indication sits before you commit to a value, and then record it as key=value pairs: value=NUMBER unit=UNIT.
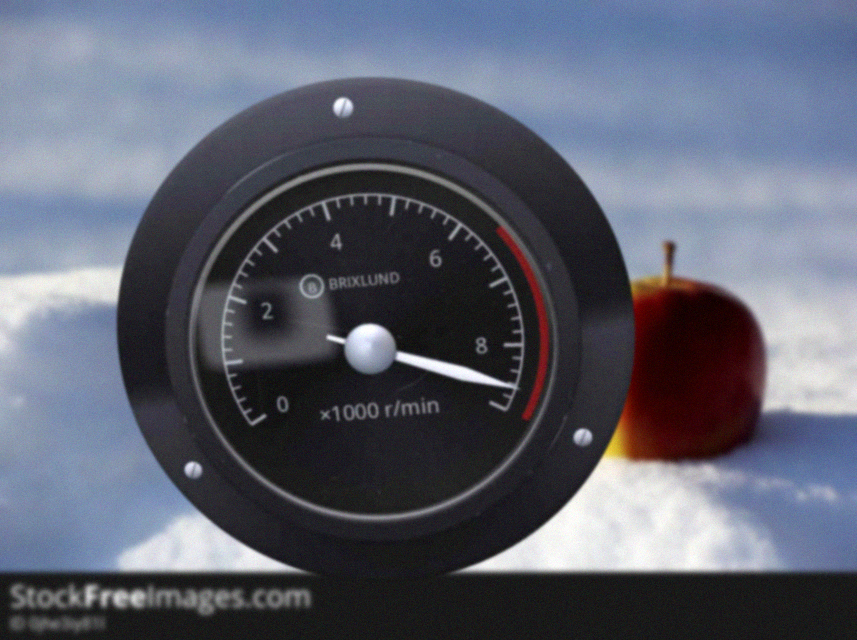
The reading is value=8600 unit=rpm
